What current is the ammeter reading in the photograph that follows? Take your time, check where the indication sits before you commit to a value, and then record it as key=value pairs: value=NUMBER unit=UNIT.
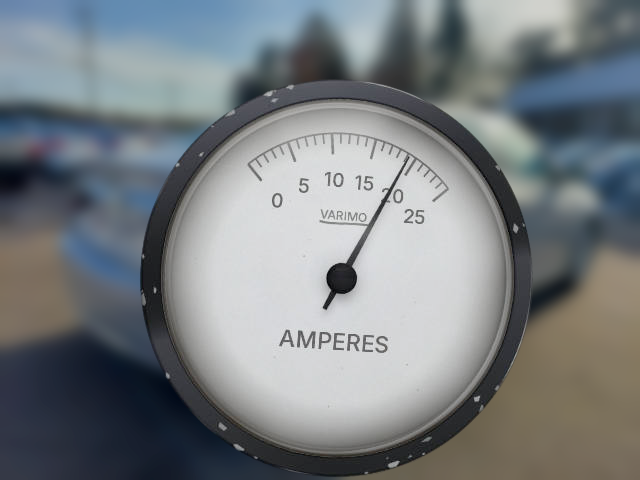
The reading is value=19 unit=A
